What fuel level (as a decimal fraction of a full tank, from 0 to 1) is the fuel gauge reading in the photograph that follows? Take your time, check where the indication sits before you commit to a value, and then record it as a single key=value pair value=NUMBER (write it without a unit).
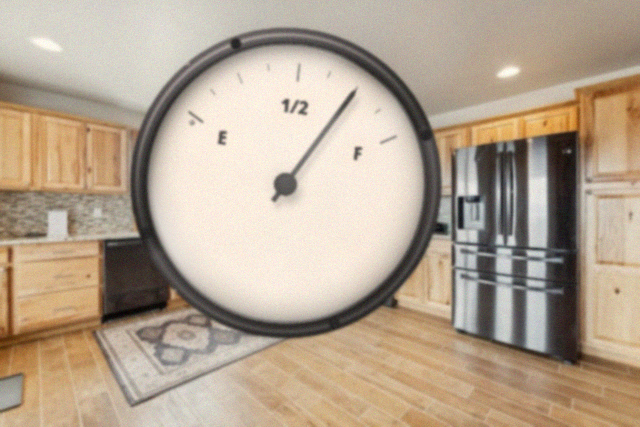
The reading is value=0.75
